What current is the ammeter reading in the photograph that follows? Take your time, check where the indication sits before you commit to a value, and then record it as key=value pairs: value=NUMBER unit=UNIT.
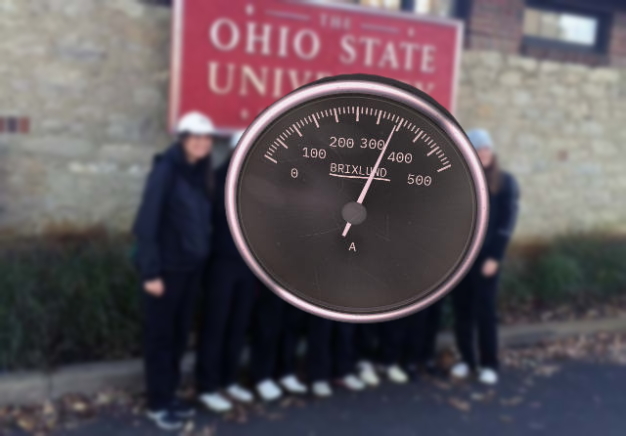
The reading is value=340 unit=A
